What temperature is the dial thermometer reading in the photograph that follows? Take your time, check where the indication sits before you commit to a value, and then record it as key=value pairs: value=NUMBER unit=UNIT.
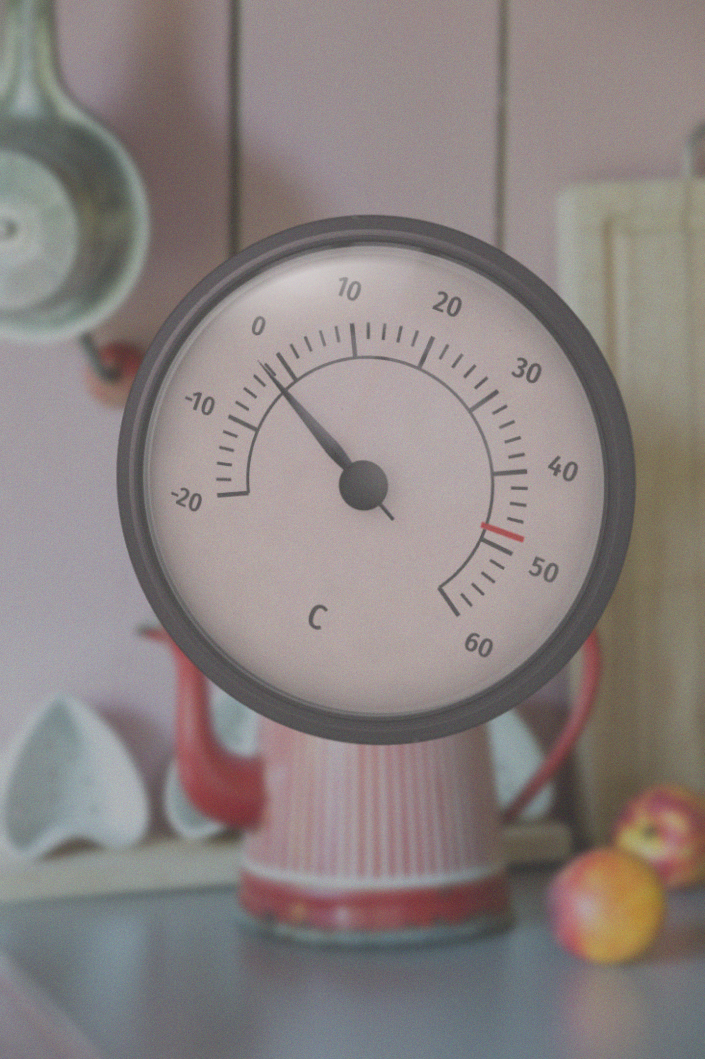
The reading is value=-2 unit=°C
